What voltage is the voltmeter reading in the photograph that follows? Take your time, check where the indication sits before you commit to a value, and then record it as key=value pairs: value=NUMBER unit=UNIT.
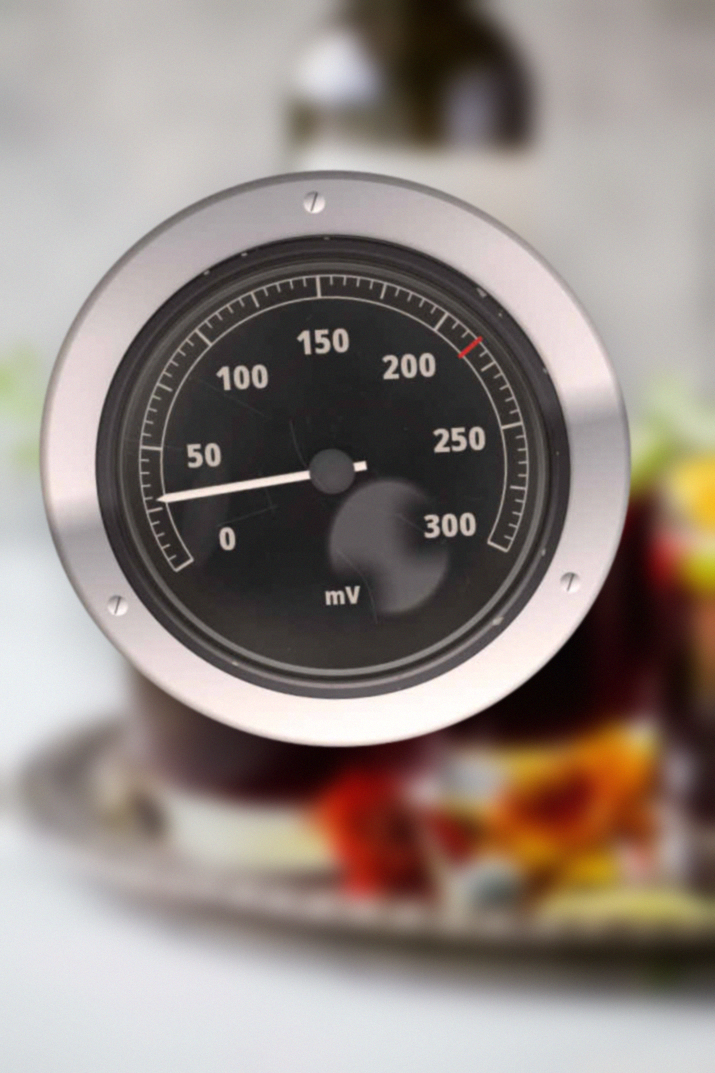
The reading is value=30 unit=mV
